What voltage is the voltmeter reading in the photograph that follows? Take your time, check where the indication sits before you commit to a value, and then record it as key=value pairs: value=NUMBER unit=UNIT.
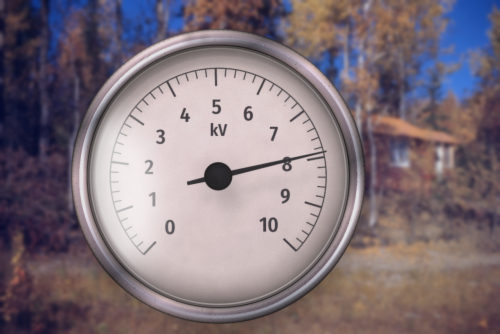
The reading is value=7.9 unit=kV
